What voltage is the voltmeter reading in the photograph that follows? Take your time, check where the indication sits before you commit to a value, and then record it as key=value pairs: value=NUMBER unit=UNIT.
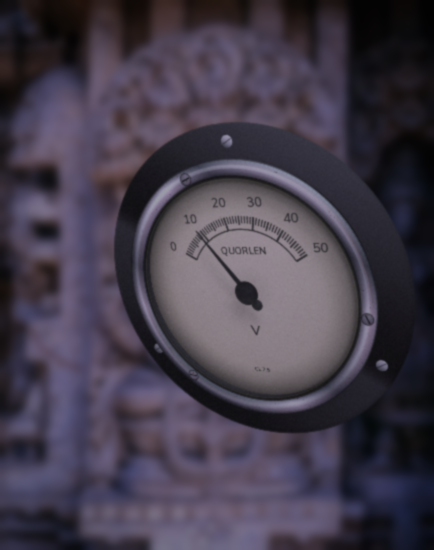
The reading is value=10 unit=V
